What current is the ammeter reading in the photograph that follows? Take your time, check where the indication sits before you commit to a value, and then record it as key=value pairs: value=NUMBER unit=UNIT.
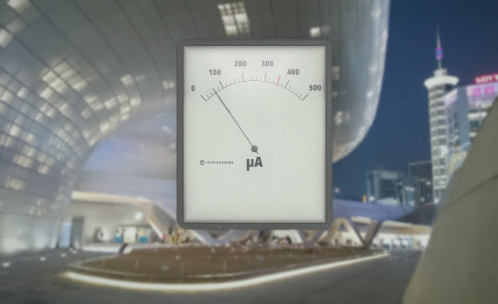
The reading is value=60 unit=µA
